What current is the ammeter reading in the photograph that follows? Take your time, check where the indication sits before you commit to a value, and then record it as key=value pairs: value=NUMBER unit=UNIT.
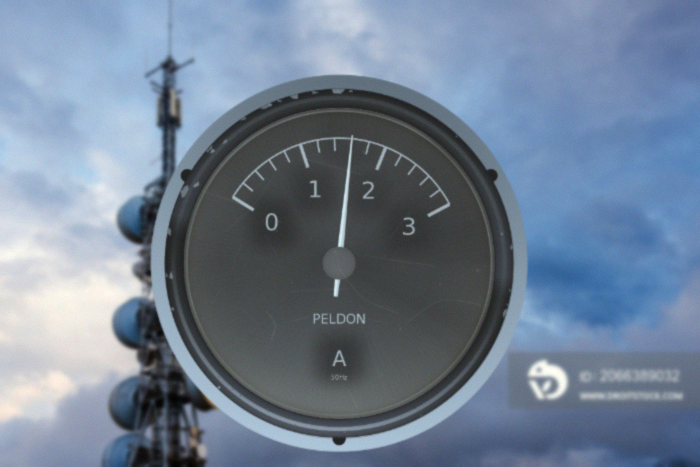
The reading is value=1.6 unit=A
